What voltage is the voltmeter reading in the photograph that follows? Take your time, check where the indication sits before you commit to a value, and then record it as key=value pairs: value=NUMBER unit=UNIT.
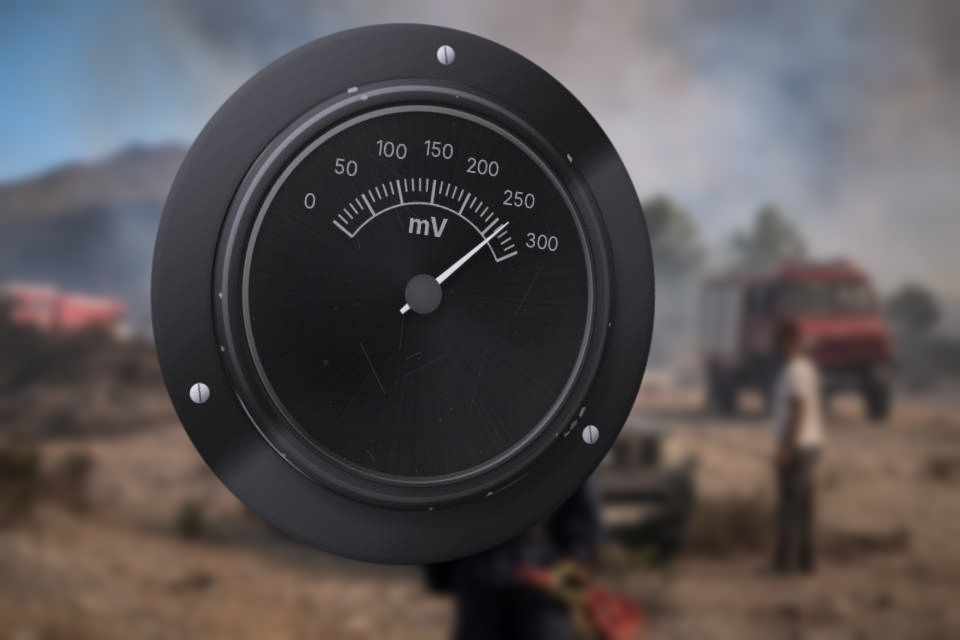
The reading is value=260 unit=mV
